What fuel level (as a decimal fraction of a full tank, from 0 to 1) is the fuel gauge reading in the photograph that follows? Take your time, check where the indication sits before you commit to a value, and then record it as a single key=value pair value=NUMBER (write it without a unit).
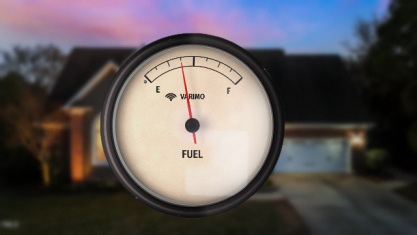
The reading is value=0.375
